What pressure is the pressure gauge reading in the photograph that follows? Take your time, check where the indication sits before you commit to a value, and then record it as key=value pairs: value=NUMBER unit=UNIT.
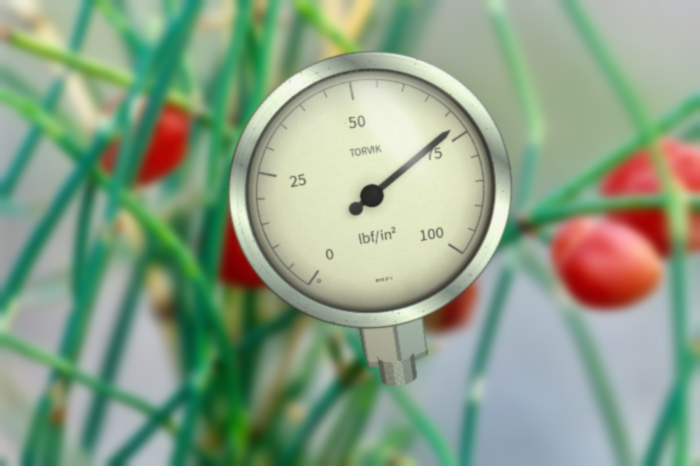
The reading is value=72.5 unit=psi
